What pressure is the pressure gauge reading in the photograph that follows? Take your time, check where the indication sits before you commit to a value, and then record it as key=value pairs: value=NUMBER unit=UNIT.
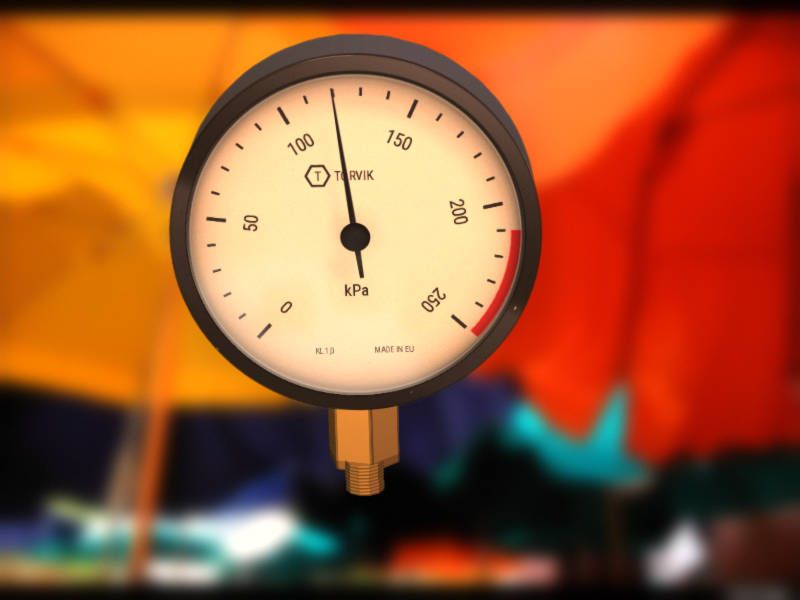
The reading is value=120 unit=kPa
